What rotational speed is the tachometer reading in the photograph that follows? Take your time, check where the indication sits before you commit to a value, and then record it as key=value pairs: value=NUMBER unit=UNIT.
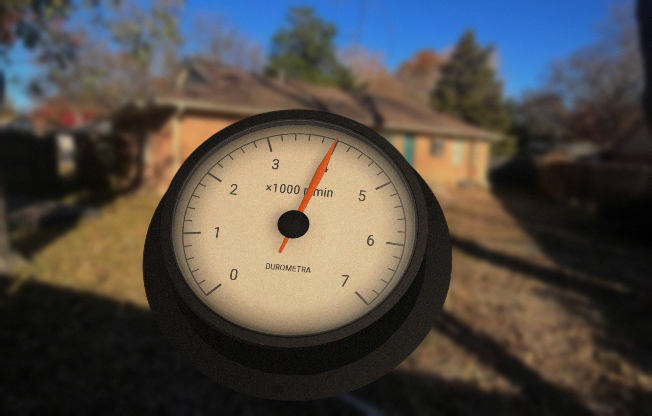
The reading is value=4000 unit=rpm
